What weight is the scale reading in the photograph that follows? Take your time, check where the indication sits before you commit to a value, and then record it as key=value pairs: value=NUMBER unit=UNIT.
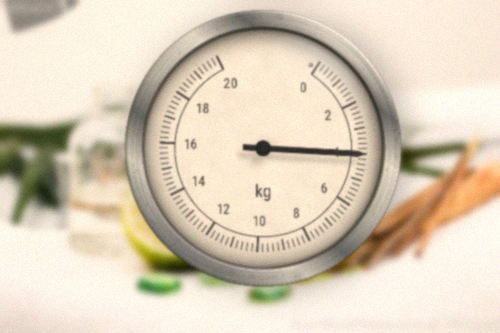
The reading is value=4 unit=kg
